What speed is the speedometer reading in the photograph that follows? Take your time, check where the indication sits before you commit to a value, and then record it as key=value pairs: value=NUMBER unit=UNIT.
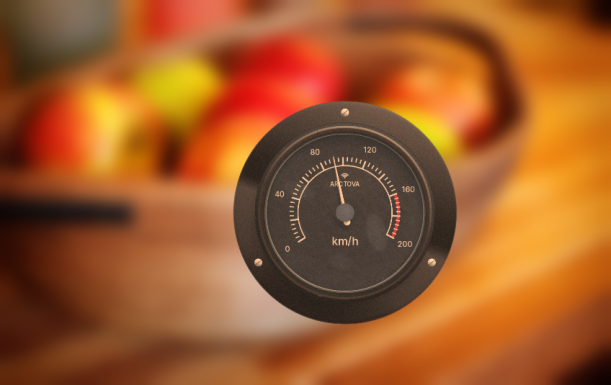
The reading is value=92 unit=km/h
